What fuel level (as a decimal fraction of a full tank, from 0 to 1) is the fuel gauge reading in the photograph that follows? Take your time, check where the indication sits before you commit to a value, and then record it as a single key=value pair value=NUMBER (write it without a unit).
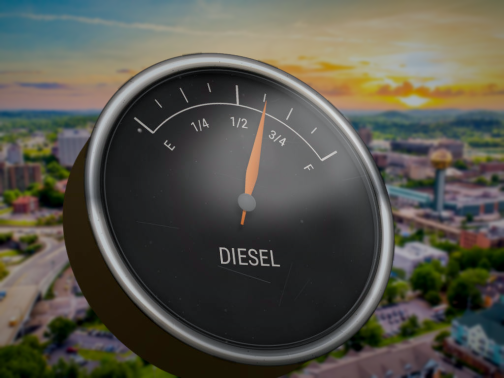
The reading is value=0.625
